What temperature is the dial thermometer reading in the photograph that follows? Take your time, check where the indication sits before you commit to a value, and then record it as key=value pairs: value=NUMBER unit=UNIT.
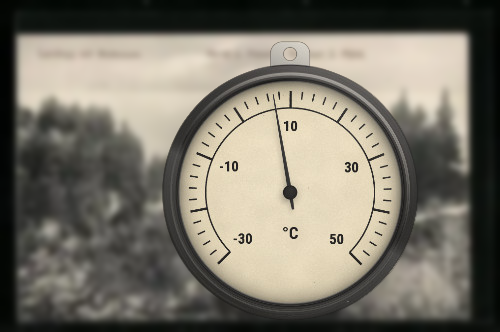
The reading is value=7 unit=°C
